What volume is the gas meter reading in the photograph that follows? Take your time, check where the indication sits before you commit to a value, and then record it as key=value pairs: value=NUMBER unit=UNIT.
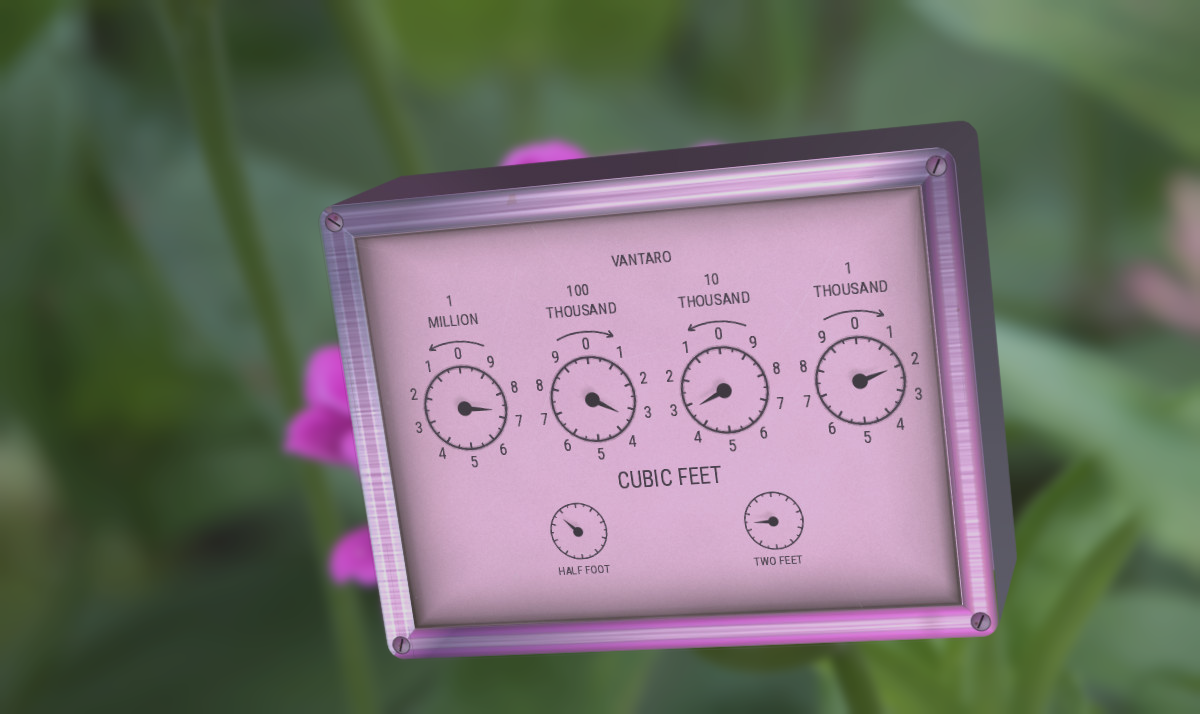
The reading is value=733200 unit=ft³
